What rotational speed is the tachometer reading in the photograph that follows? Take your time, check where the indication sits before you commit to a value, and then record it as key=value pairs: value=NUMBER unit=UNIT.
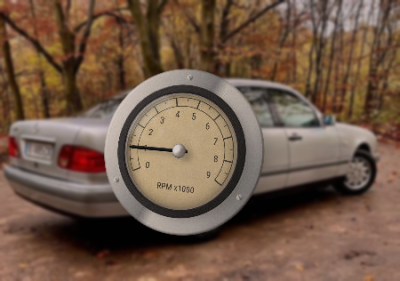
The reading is value=1000 unit=rpm
